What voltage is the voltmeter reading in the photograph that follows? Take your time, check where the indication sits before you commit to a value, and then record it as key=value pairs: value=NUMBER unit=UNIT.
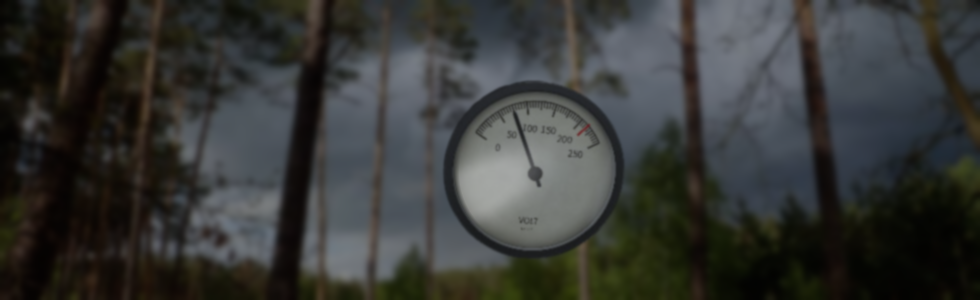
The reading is value=75 unit=V
